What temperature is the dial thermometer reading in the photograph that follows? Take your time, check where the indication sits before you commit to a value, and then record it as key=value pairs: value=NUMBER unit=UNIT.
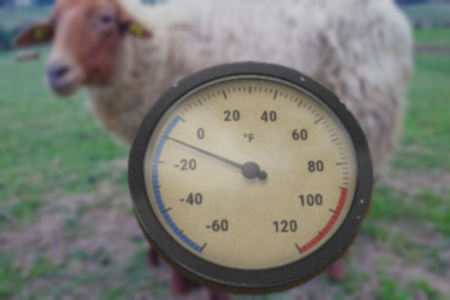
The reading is value=-10 unit=°F
